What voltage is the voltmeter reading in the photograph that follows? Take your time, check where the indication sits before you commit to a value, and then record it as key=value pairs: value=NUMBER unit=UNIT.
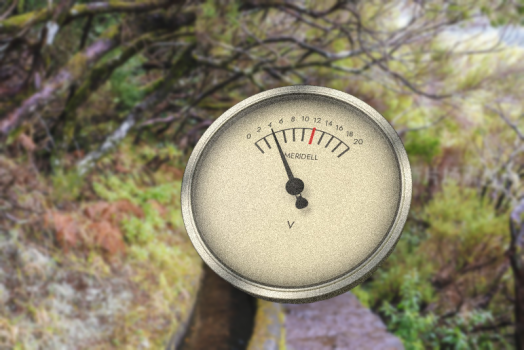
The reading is value=4 unit=V
